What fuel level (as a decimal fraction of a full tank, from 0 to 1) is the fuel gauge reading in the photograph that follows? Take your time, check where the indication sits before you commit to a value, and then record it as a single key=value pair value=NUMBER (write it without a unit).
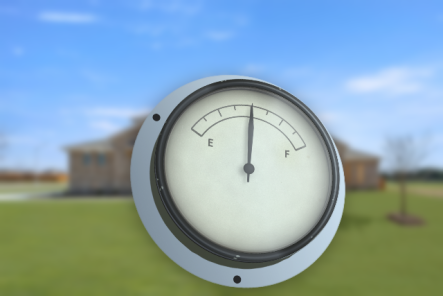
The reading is value=0.5
